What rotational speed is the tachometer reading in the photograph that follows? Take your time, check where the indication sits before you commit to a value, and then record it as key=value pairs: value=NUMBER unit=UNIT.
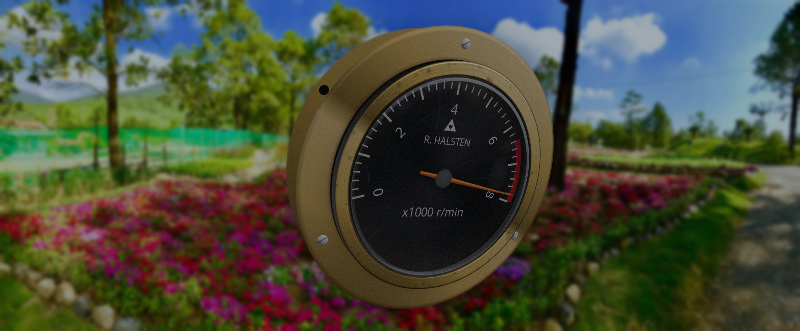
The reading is value=7800 unit=rpm
